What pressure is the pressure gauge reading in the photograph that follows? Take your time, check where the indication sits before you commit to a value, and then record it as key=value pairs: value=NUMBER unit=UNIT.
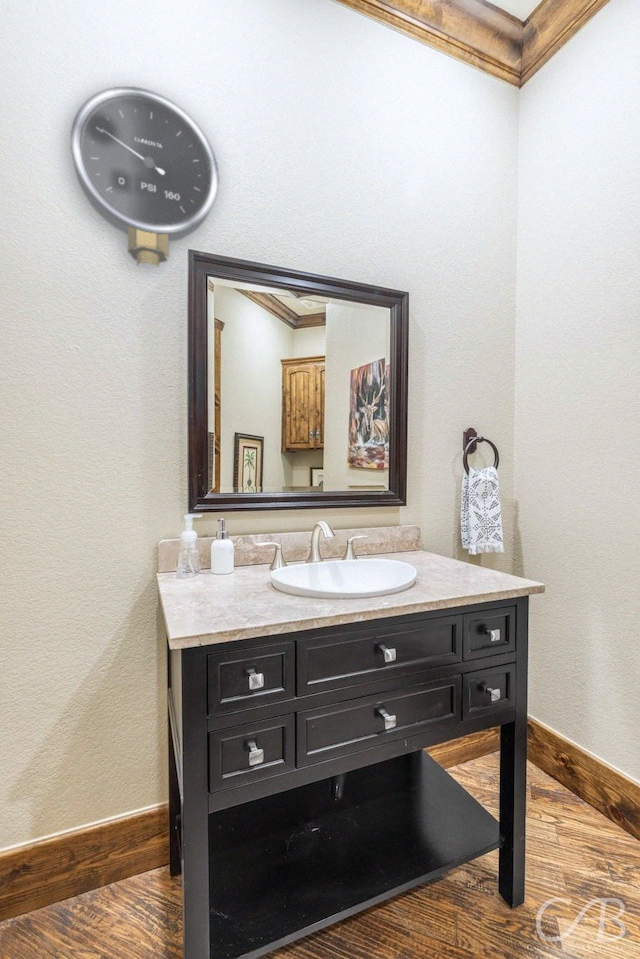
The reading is value=40 unit=psi
